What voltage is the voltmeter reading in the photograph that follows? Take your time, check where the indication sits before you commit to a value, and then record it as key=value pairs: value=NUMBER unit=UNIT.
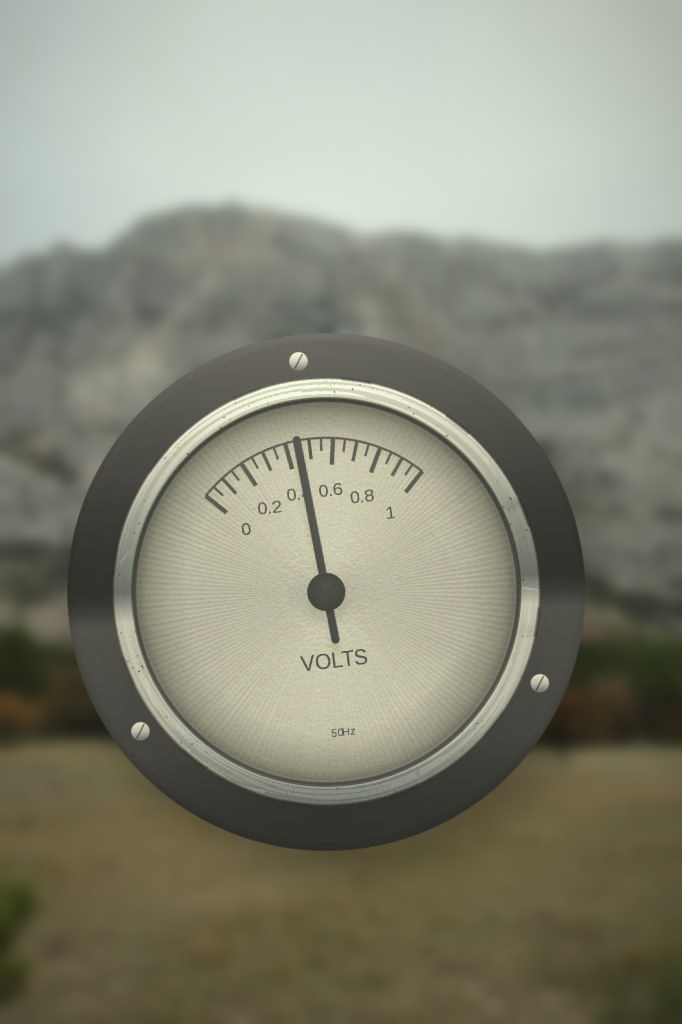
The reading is value=0.45 unit=V
